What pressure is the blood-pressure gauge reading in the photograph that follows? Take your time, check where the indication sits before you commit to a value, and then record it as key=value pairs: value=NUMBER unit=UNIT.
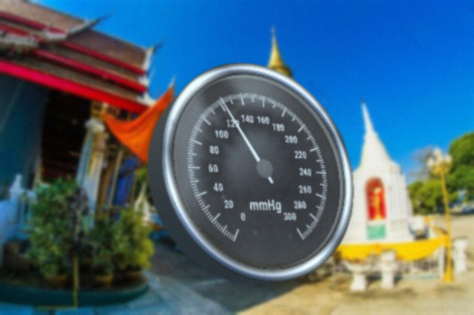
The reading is value=120 unit=mmHg
